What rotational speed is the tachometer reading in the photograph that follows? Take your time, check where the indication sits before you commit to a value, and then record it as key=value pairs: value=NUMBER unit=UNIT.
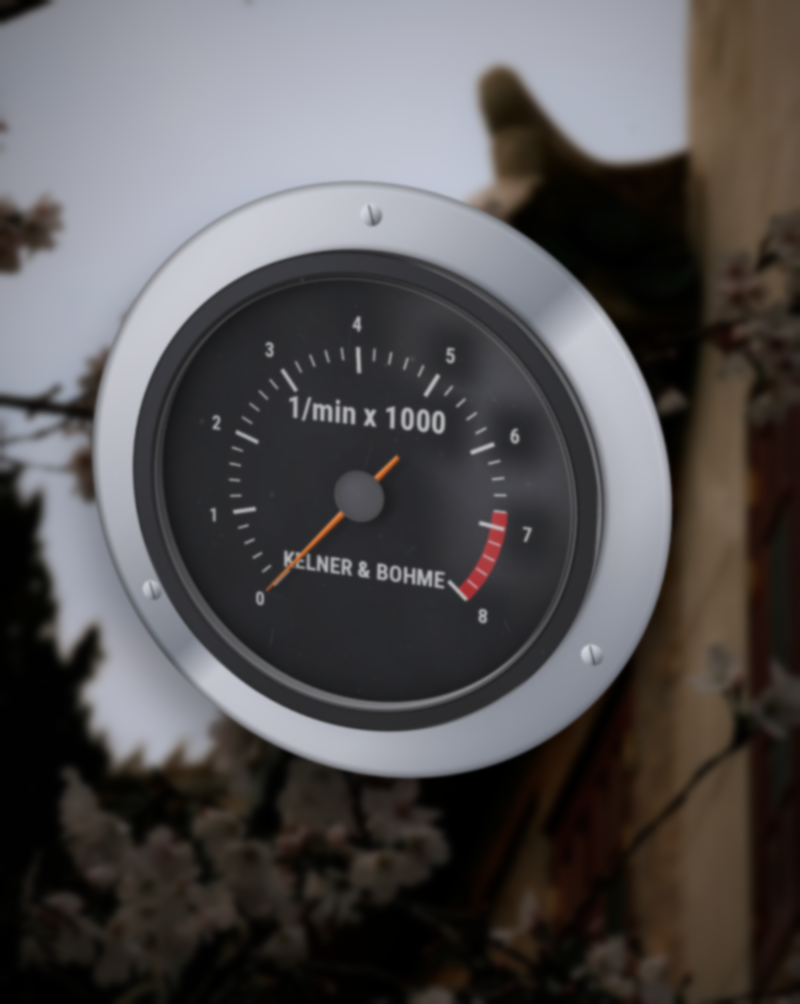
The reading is value=0 unit=rpm
